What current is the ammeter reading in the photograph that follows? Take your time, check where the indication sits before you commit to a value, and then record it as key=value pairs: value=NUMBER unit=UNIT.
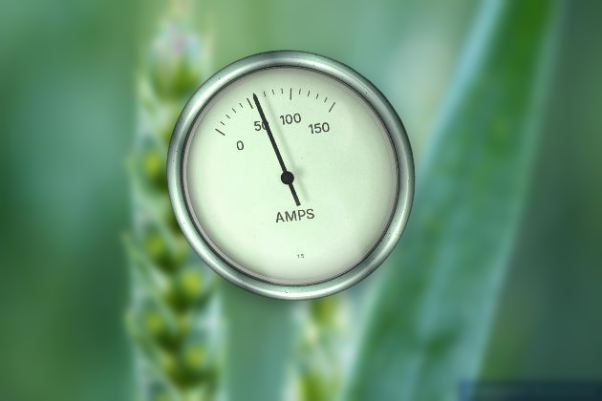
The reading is value=60 unit=A
